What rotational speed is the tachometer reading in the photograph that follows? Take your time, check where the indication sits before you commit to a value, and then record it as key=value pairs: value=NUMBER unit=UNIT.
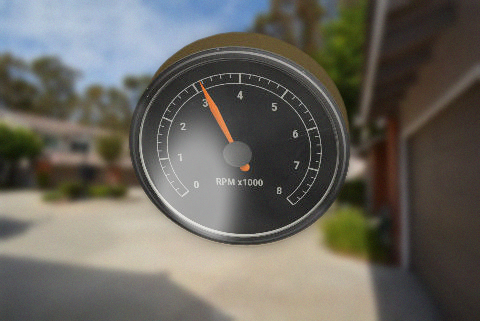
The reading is value=3200 unit=rpm
